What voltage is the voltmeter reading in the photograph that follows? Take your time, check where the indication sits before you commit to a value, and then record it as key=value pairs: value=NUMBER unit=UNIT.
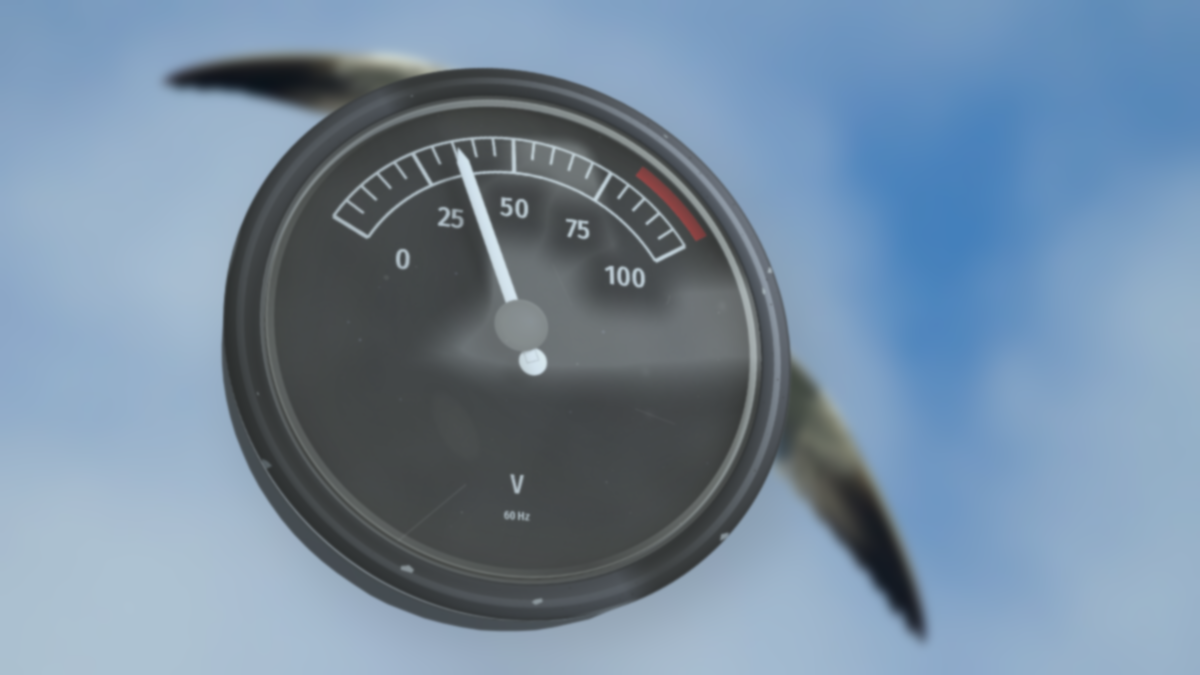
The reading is value=35 unit=V
